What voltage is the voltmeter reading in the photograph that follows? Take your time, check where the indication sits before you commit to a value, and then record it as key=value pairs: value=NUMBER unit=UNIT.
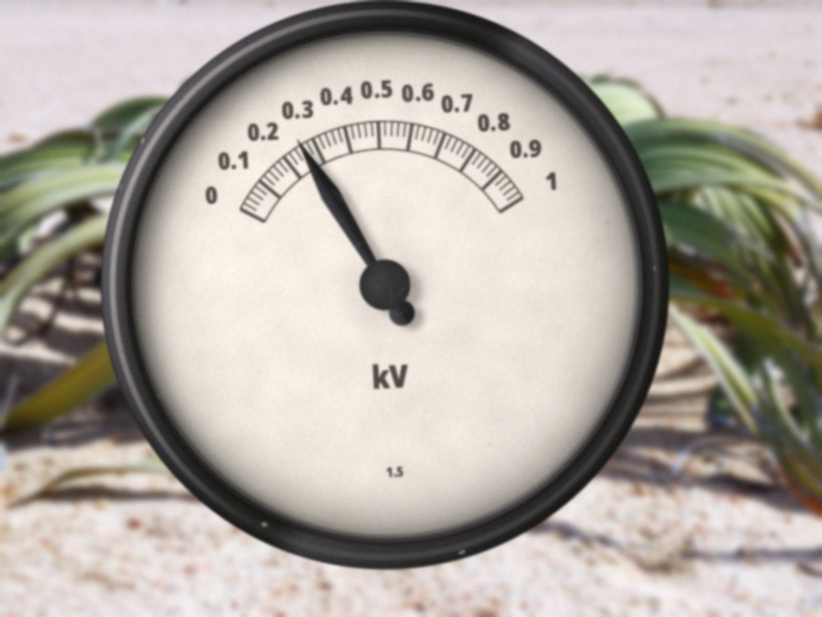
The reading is value=0.26 unit=kV
